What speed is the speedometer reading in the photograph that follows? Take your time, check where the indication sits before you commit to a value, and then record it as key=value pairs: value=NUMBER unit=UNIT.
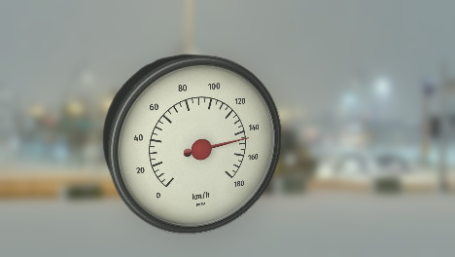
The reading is value=145 unit=km/h
